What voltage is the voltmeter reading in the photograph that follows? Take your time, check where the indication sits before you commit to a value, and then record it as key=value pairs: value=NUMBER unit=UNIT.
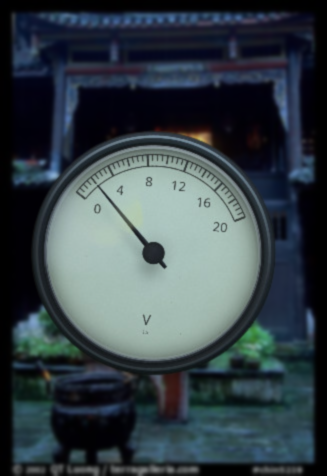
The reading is value=2 unit=V
